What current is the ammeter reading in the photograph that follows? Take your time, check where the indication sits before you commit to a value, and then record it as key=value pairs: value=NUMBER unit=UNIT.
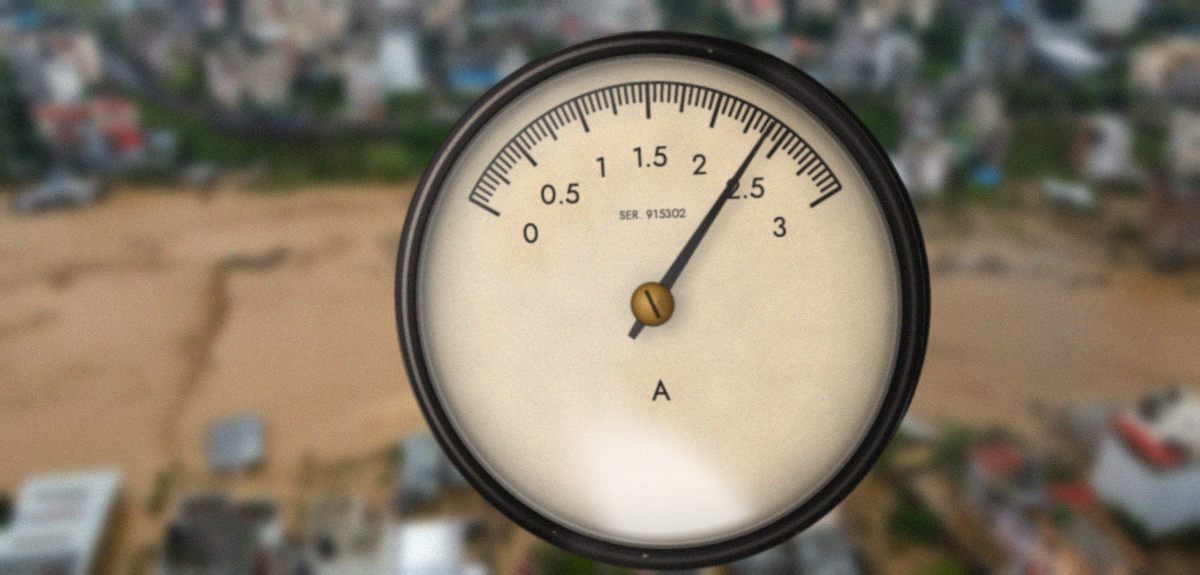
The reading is value=2.4 unit=A
